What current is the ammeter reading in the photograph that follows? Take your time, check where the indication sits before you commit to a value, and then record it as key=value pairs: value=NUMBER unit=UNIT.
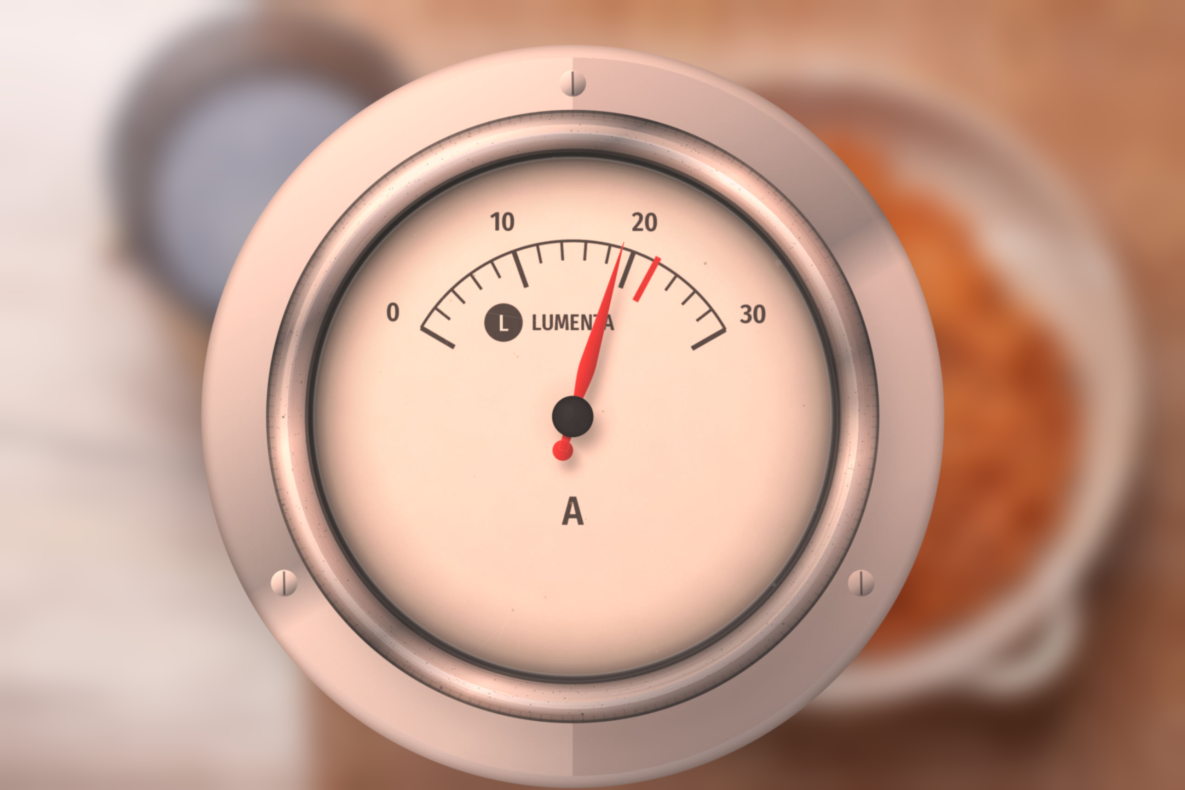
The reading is value=19 unit=A
